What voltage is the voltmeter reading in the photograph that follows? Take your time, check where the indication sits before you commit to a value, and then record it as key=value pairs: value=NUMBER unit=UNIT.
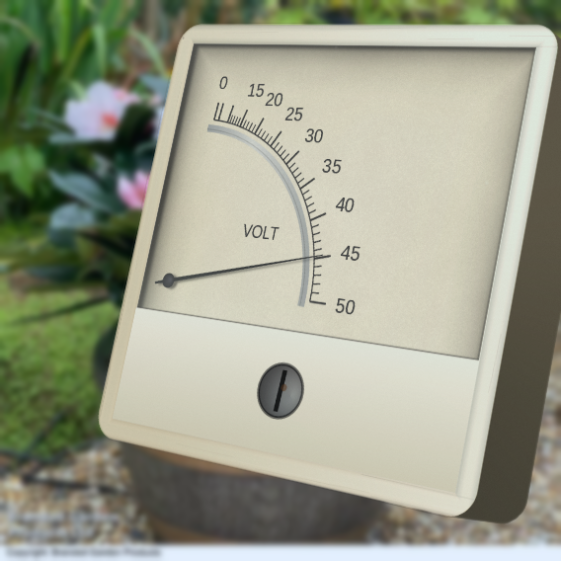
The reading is value=45 unit=V
